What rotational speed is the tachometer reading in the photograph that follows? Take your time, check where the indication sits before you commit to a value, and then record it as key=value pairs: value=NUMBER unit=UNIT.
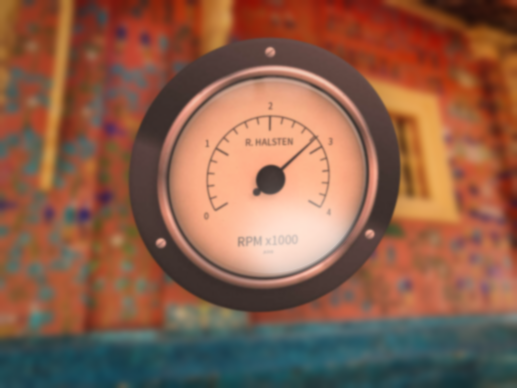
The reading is value=2800 unit=rpm
